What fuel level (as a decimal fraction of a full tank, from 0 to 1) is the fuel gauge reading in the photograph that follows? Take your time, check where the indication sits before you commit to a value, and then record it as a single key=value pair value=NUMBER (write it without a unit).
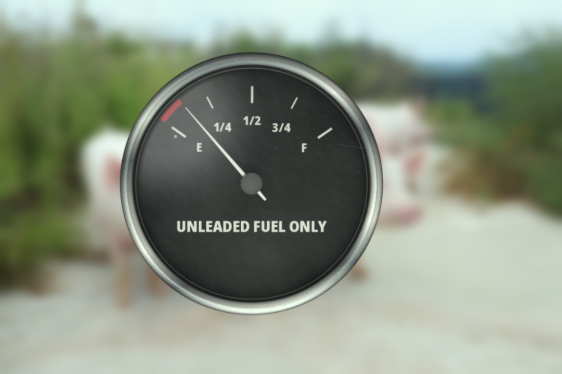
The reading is value=0.125
